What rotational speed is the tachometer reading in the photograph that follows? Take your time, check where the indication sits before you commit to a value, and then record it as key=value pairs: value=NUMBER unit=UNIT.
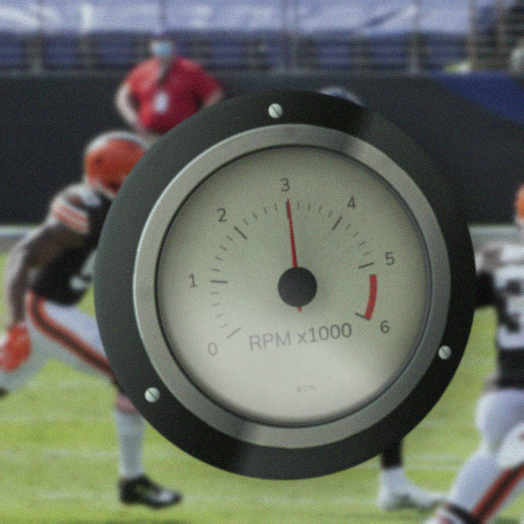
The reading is value=3000 unit=rpm
